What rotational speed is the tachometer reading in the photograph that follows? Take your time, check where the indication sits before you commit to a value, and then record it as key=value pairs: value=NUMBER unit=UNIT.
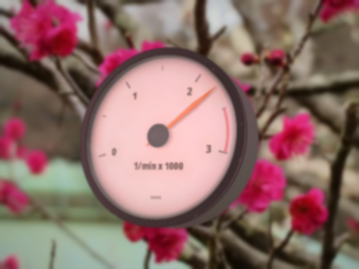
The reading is value=2250 unit=rpm
